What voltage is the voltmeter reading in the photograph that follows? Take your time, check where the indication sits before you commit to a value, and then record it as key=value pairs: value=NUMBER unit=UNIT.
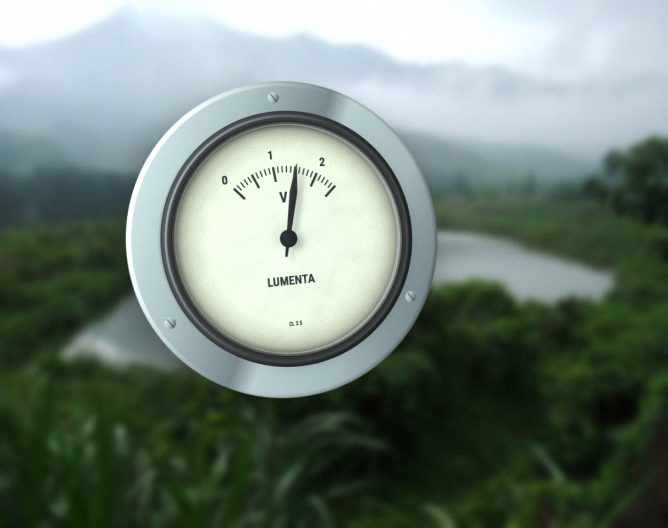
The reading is value=1.5 unit=V
